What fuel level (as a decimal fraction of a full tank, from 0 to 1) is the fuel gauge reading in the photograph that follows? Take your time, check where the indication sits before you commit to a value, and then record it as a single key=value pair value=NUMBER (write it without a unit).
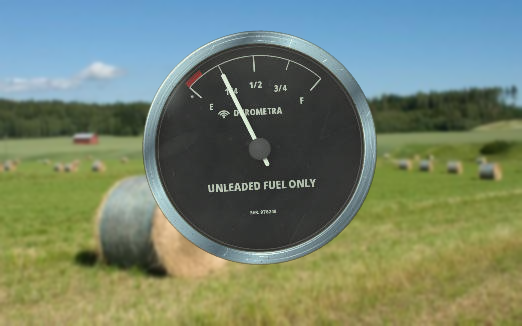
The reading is value=0.25
